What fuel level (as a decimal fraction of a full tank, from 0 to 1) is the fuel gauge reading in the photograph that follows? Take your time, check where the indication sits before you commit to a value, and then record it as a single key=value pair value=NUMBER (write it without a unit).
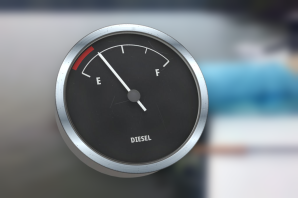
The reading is value=0.25
